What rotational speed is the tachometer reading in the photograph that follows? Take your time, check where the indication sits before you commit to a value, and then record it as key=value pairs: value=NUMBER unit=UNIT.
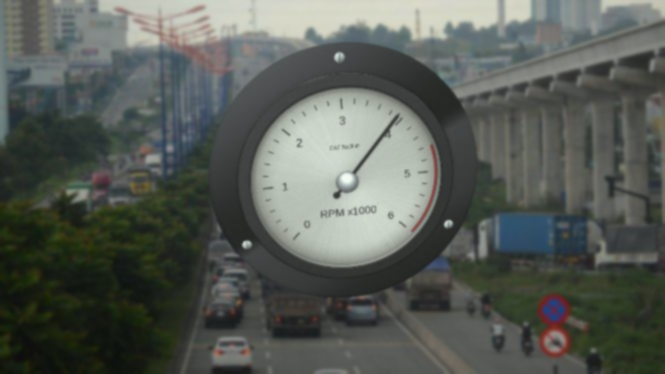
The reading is value=3900 unit=rpm
